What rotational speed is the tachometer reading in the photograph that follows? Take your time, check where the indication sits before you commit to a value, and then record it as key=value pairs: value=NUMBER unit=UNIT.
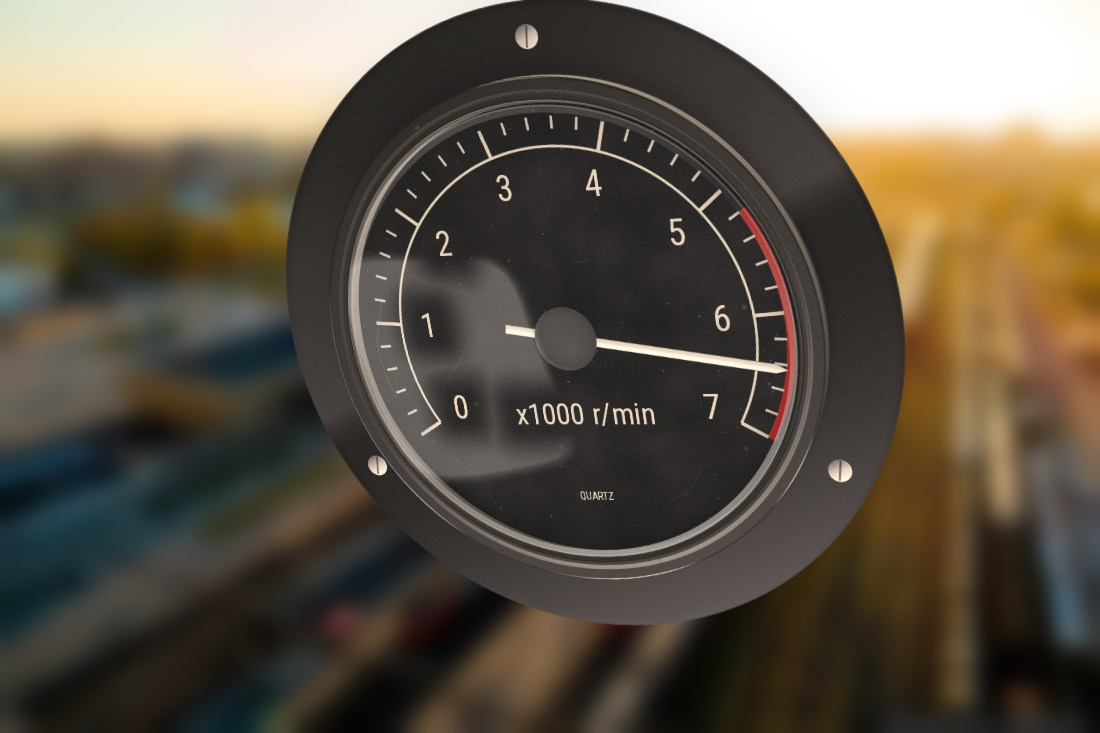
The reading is value=6400 unit=rpm
